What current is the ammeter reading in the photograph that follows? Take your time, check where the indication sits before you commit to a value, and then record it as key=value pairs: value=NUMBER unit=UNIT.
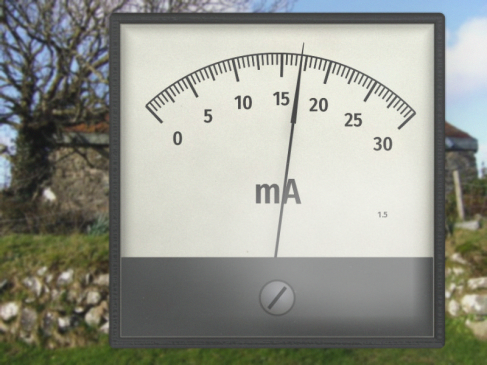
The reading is value=17 unit=mA
